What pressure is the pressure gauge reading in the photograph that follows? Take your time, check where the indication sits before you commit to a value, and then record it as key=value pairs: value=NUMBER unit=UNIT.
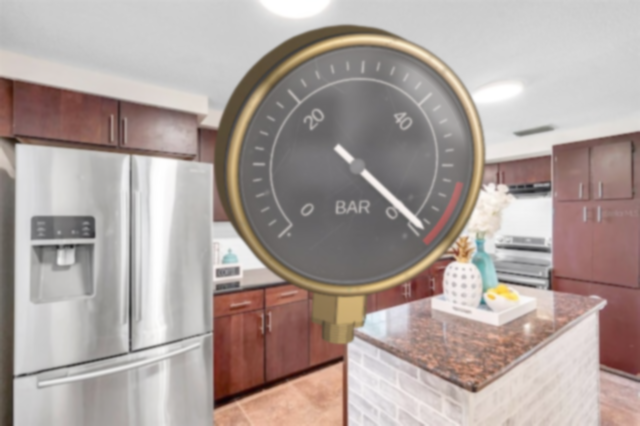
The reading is value=59 unit=bar
